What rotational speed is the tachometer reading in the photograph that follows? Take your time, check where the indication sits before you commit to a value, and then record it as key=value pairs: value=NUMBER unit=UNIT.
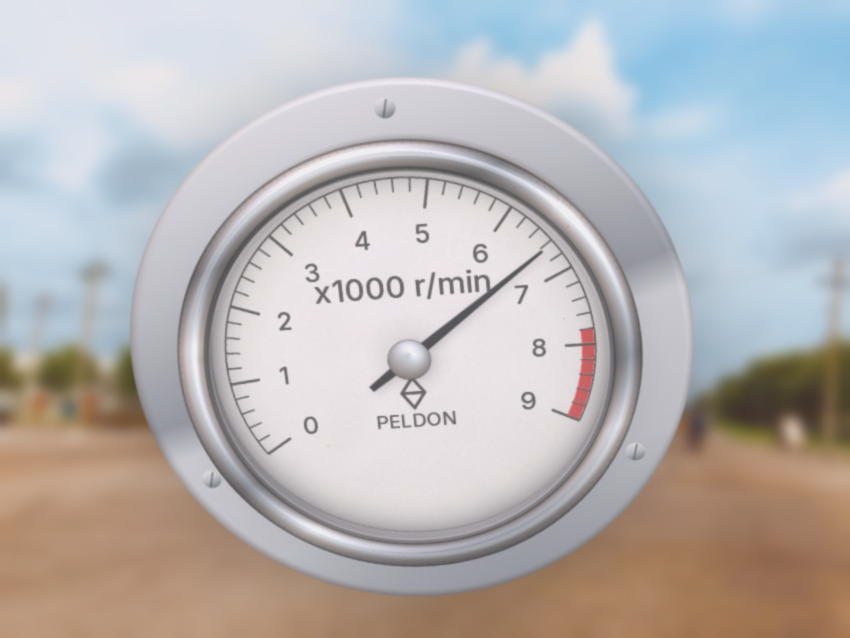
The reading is value=6600 unit=rpm
